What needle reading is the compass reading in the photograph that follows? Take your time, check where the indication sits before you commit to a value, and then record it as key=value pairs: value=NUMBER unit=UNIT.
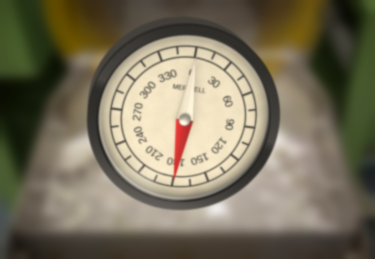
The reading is value=180 unit=°
